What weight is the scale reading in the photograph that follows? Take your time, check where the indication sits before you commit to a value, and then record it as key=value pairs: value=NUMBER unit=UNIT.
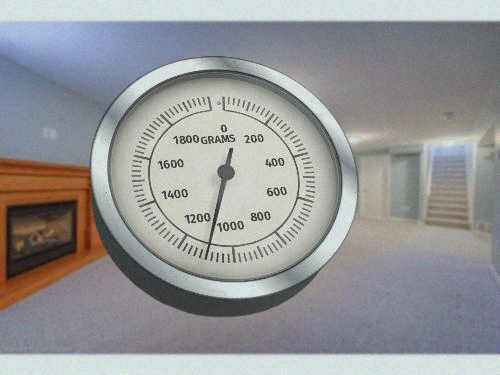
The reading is value=1100 unit=g
